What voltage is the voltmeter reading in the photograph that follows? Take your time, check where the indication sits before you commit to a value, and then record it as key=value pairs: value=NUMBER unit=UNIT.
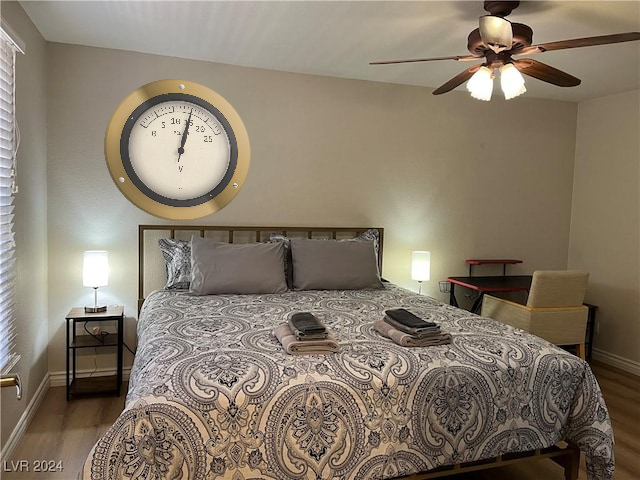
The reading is value=15 unit=V
